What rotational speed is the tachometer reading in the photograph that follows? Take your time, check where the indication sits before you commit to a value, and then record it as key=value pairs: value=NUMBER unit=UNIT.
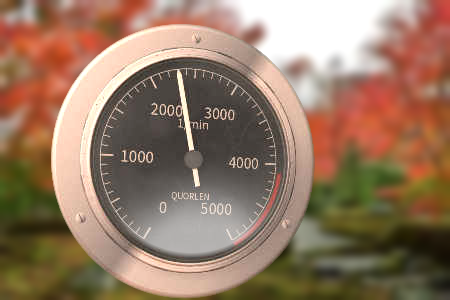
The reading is value=2300 unit=rpm
